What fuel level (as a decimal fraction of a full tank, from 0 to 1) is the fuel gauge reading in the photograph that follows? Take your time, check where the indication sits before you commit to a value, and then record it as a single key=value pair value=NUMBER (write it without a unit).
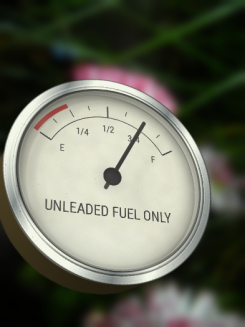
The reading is value=0.75
